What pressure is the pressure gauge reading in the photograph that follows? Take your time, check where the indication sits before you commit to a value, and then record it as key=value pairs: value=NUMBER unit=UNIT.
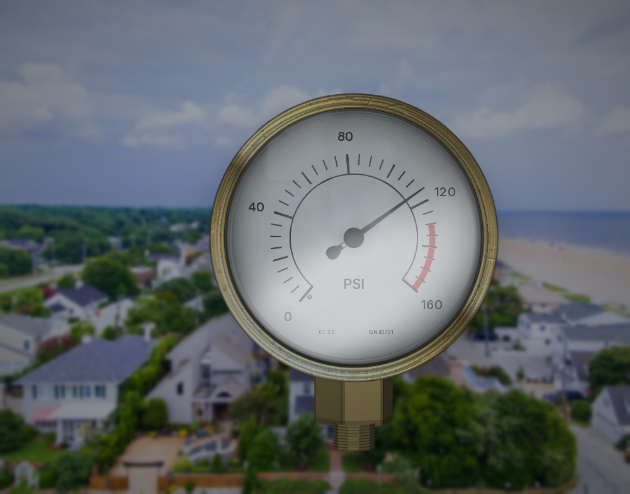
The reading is value=115 unit=psi
